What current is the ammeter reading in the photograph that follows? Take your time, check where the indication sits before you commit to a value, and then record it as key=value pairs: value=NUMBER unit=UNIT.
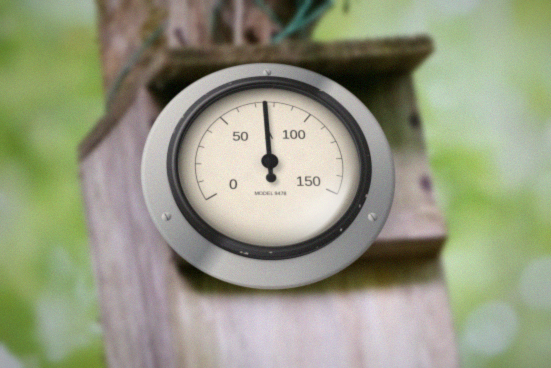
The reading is value=75 unit=A
